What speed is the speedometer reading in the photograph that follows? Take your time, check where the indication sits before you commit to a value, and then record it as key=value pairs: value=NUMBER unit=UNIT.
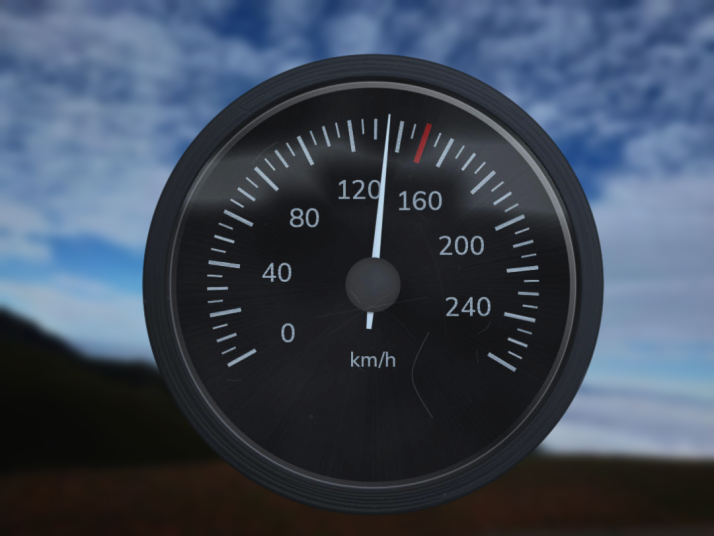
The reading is value=135 unit=km/h
